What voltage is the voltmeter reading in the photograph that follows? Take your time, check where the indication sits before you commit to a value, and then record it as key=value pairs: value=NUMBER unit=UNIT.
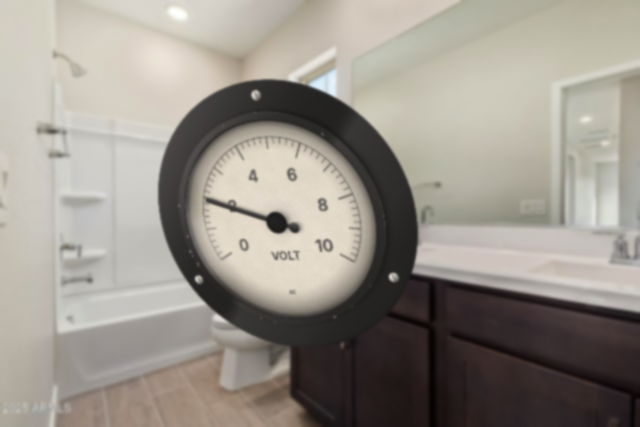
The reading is value=2 unit=V
